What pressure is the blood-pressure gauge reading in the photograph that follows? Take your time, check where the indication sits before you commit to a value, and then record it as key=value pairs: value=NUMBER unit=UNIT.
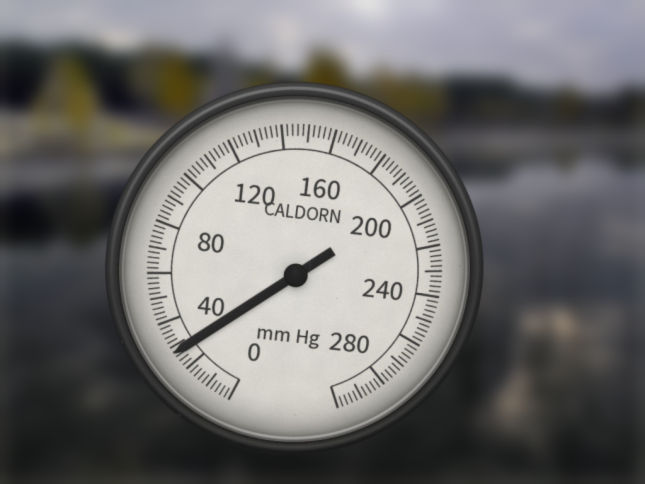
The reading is value=28 unit=mmHg
